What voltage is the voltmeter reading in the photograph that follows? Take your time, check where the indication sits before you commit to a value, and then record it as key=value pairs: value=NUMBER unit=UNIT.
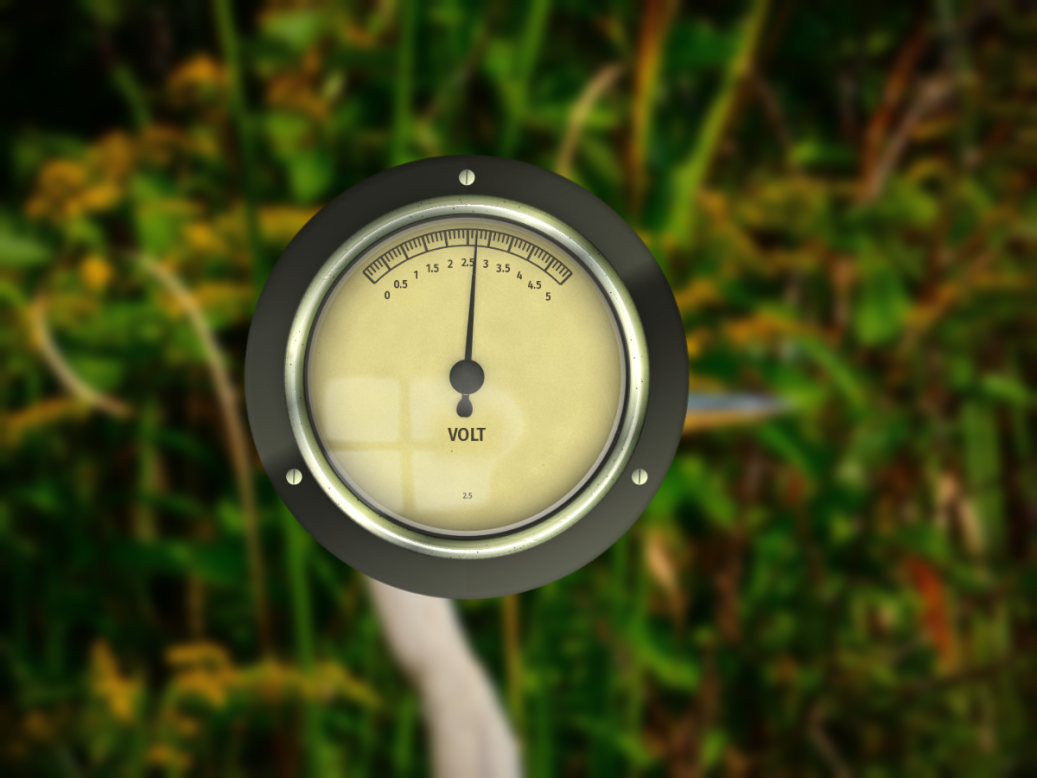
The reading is value=2.7 unit=V
